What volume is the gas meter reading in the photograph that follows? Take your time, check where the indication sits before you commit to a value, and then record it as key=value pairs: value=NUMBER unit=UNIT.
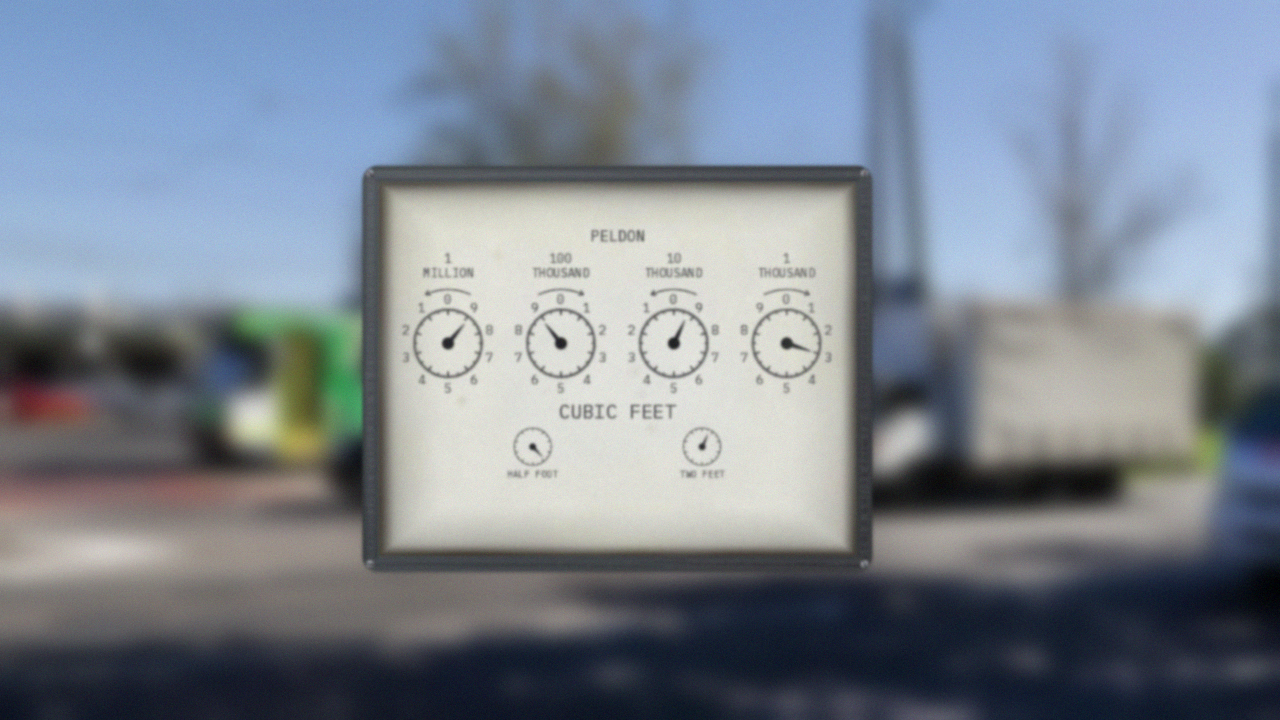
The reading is value=889300 unit=ft³
